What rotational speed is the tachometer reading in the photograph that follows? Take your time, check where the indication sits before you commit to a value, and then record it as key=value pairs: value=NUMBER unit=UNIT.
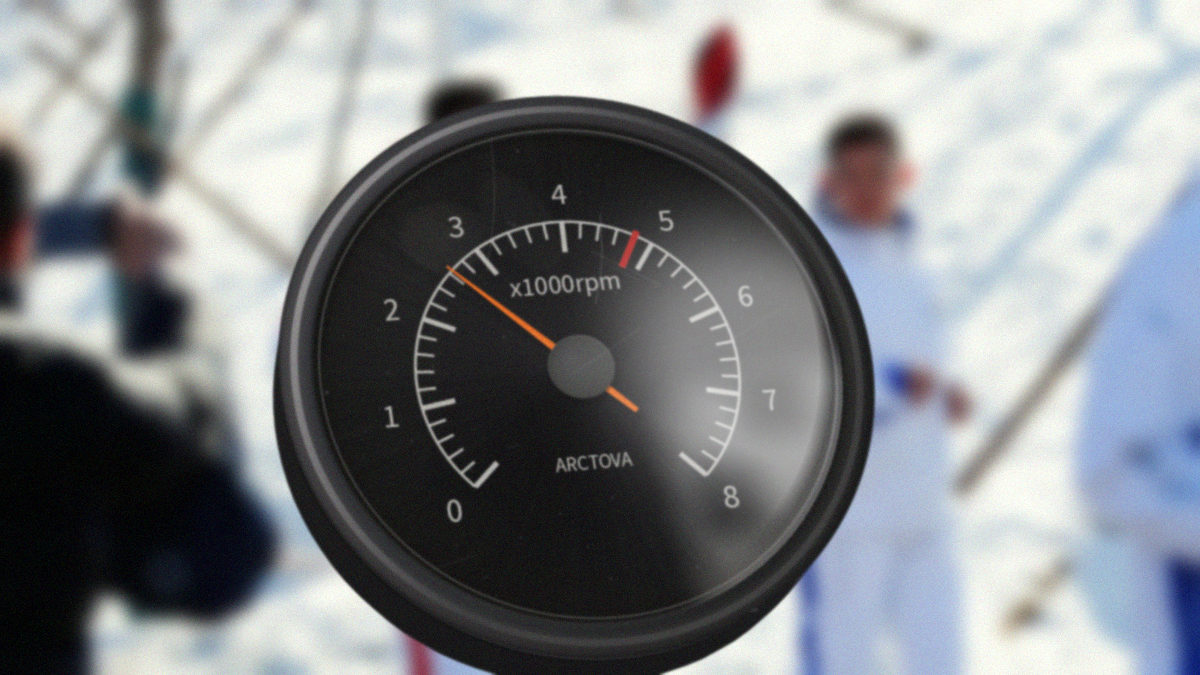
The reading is value=2600 unit=rpm
